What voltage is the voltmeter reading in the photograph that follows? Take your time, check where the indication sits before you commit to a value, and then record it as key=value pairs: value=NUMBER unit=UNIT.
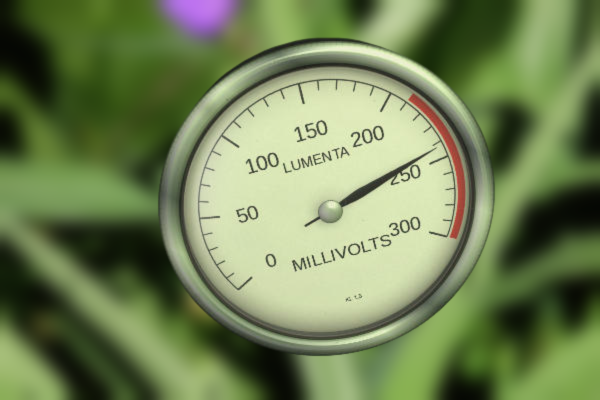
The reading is value=240 unit=mV
